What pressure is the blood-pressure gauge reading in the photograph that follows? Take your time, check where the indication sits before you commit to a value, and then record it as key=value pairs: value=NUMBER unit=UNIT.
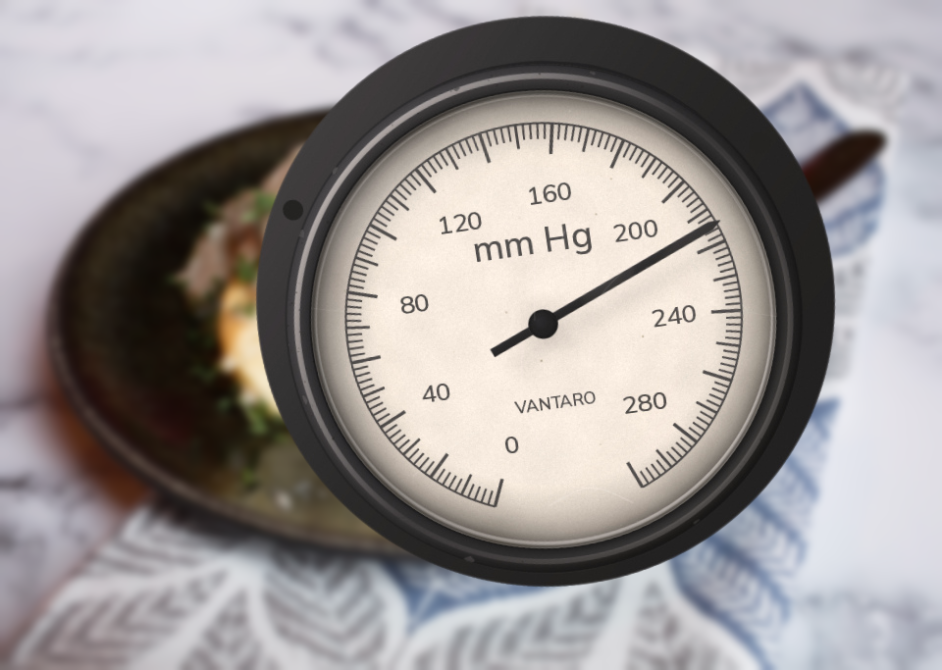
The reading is value=214 unit=mmHg
